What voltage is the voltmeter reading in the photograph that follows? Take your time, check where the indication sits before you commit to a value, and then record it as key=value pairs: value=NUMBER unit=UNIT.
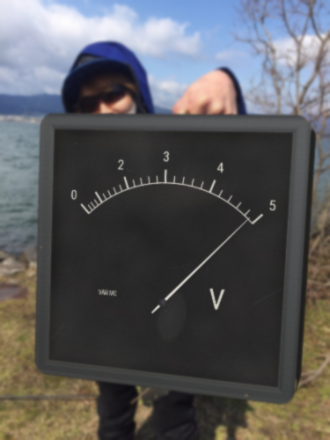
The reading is value=4.9 unit=V
